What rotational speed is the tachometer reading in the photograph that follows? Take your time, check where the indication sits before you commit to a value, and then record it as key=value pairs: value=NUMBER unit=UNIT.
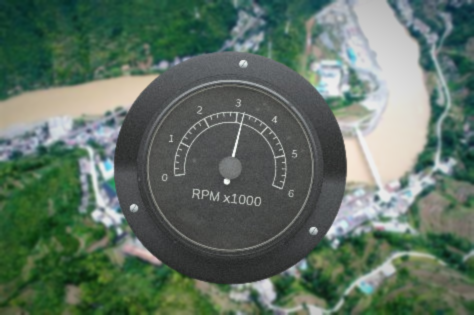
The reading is value=3200 unit=rpm
